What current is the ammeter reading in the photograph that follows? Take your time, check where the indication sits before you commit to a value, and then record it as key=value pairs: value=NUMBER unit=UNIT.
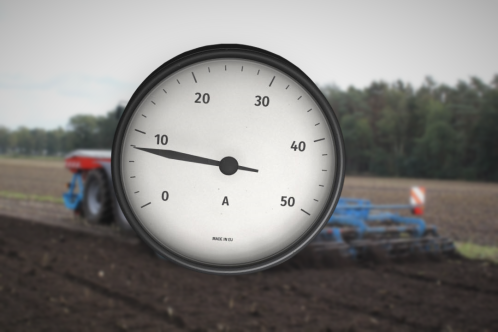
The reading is value=8 unit=A
